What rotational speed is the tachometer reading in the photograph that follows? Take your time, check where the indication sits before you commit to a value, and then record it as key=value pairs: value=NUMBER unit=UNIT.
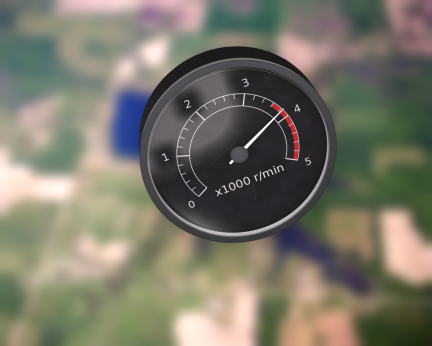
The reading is value=3800 unit=rpm
